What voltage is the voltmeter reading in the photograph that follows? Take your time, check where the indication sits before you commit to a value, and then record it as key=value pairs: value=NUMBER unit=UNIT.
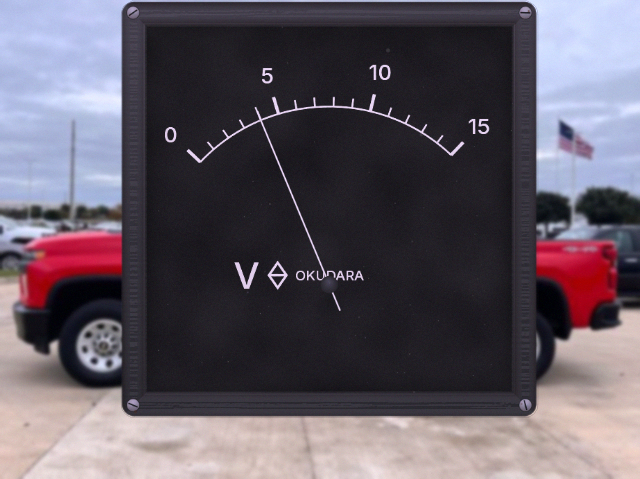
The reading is value=4 unit=V
